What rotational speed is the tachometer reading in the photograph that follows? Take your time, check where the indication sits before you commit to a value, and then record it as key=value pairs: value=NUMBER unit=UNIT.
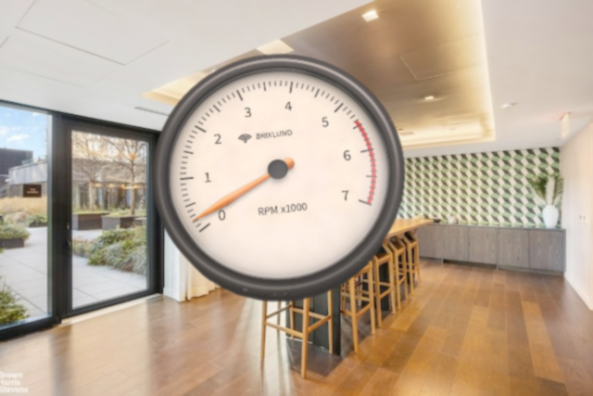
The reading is value=200 unit=rpm
